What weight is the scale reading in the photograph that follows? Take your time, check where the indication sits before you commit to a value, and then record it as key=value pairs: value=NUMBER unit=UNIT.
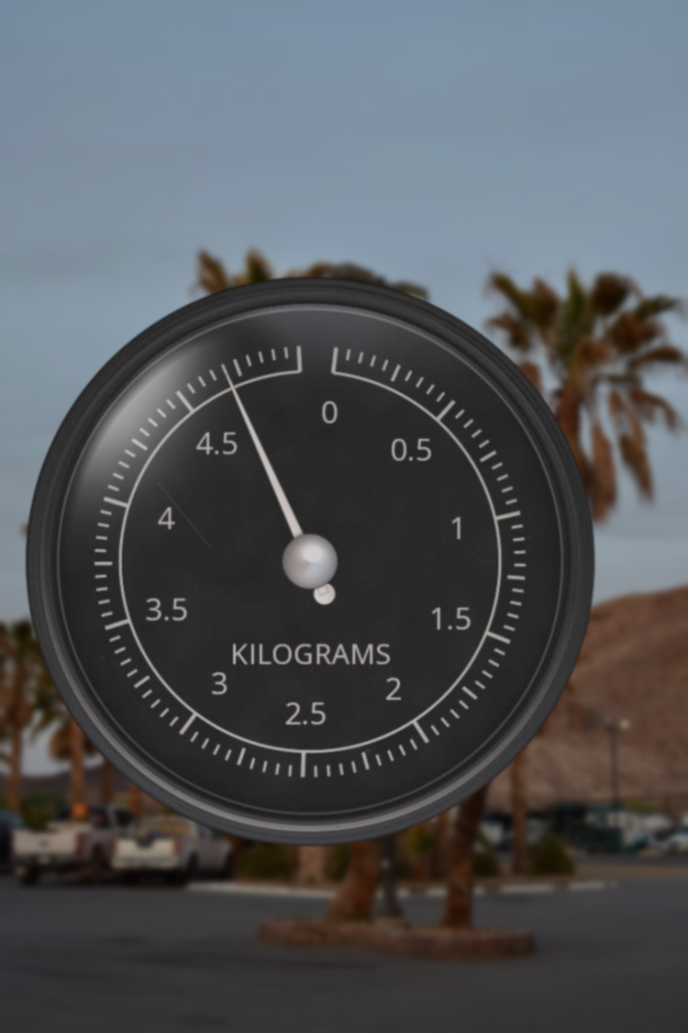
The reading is value=4.7 unit=kg
